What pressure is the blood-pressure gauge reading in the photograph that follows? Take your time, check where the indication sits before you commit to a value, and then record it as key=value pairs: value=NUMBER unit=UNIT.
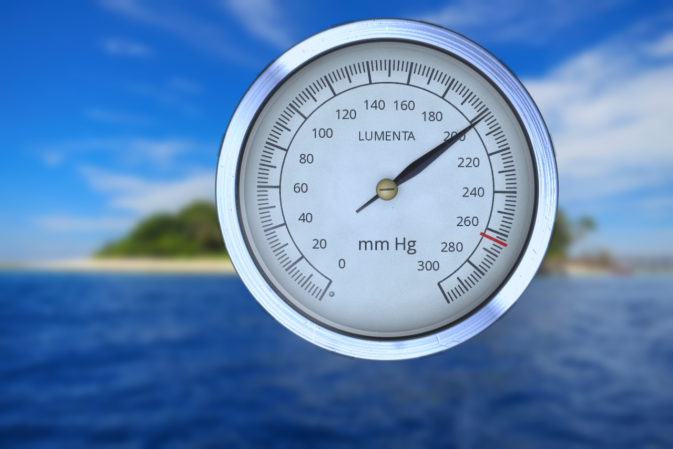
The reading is value=202 unit=mmHg
